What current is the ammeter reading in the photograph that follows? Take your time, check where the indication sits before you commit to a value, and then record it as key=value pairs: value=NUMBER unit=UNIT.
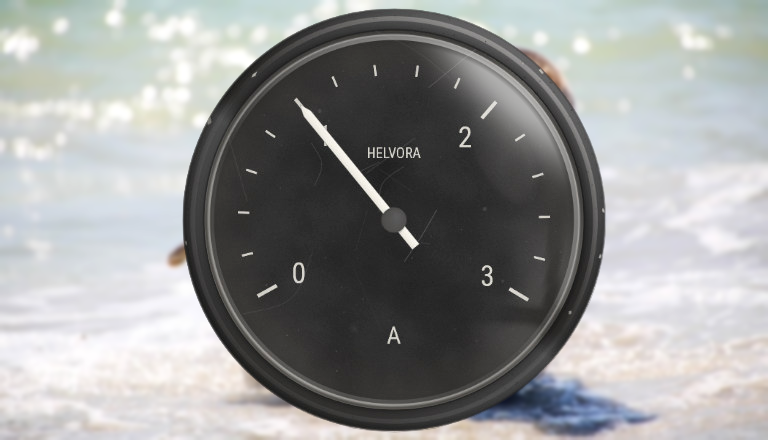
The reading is value=1 unit=A
